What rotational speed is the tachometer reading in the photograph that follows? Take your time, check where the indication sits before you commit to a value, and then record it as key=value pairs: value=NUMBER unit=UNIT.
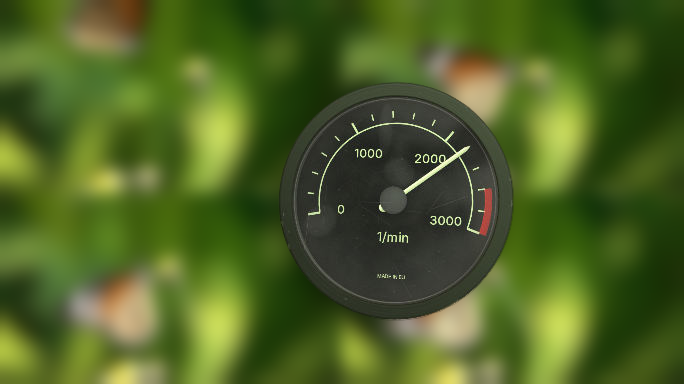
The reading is value=2200 unit=rpm
